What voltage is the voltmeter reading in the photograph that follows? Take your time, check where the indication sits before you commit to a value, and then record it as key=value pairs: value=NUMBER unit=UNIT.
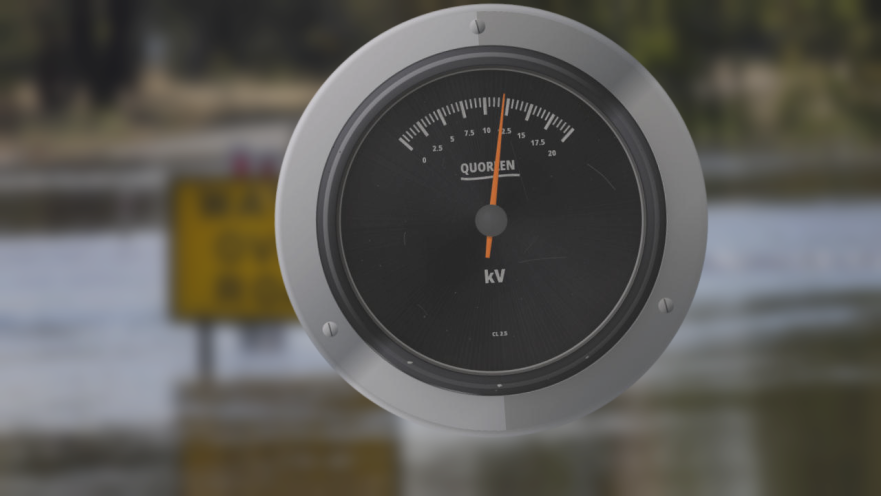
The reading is value=12 unit=kV
